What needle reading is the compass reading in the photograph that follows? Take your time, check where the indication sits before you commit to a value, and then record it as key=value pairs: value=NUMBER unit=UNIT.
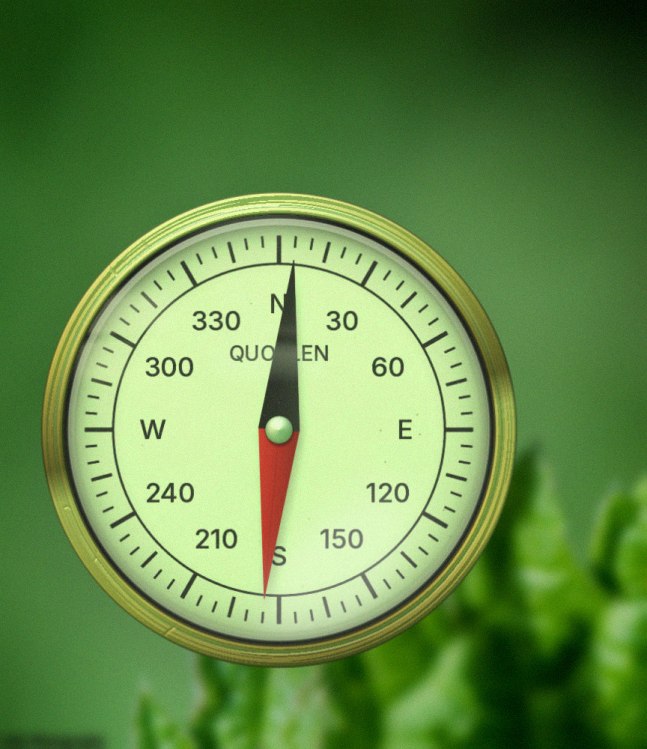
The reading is value=185 unit=°
